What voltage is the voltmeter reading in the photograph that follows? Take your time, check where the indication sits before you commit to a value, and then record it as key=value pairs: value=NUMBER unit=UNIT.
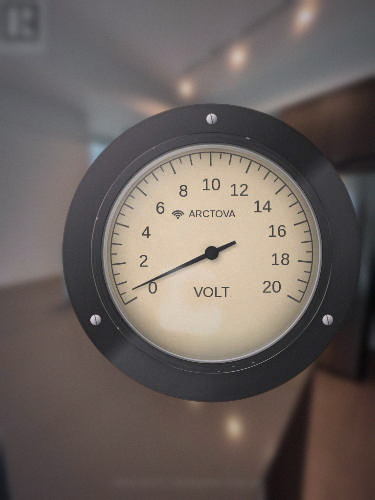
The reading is value=0.5 unit=V
